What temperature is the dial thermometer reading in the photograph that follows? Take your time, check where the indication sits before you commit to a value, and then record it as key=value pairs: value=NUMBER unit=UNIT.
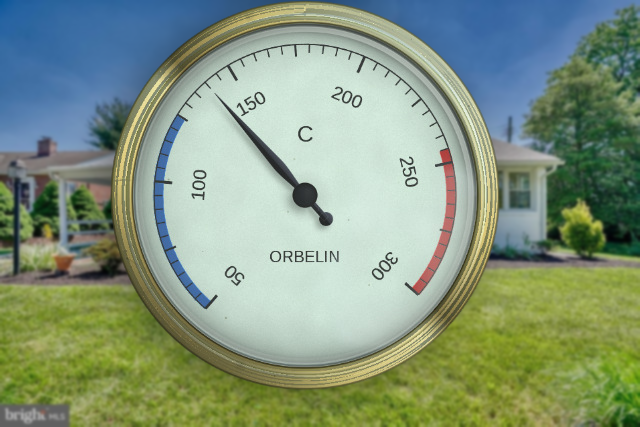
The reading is value=140 unit=°C
